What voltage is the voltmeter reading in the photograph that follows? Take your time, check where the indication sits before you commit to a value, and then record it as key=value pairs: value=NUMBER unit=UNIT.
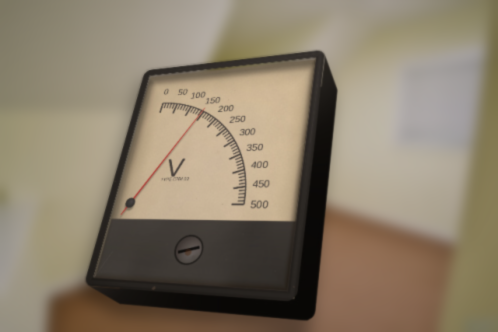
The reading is value=150 unit=V
